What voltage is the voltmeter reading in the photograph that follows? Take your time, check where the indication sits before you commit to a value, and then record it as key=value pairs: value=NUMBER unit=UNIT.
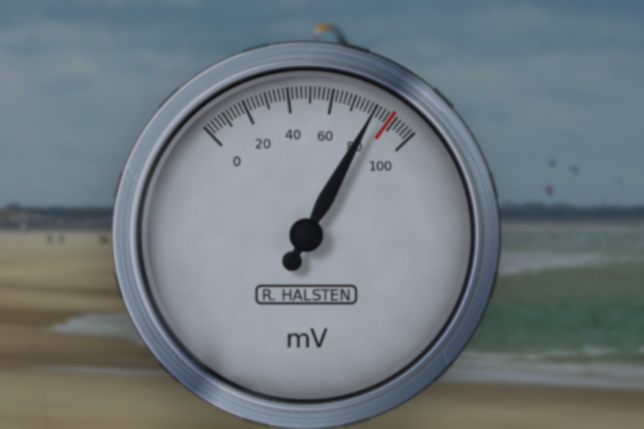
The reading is value=80 unit=mV
